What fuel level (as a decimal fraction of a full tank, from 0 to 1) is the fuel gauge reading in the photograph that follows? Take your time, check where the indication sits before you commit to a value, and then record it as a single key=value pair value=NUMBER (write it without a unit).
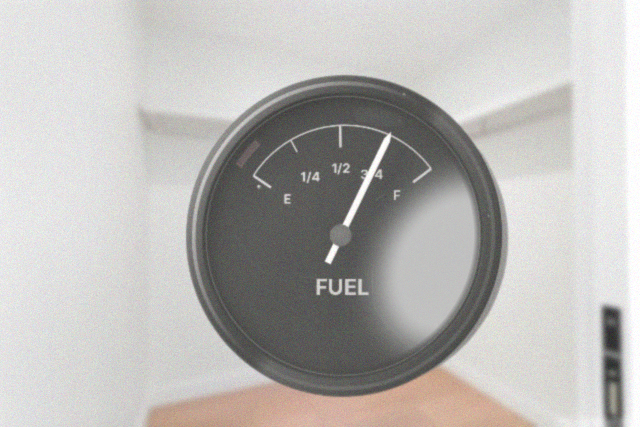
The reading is value=0.75
